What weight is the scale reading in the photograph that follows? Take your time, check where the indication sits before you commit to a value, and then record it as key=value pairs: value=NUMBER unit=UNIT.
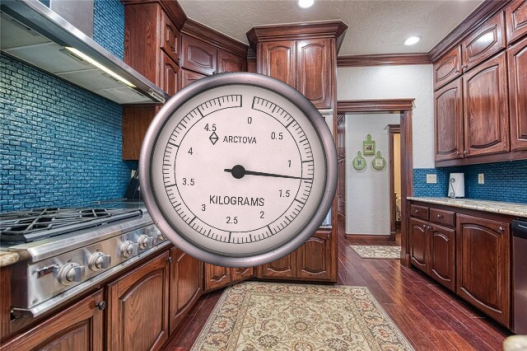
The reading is value=1.2 unit=kg
